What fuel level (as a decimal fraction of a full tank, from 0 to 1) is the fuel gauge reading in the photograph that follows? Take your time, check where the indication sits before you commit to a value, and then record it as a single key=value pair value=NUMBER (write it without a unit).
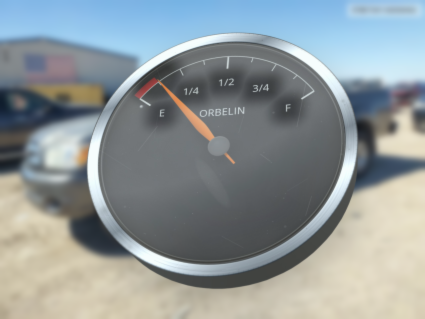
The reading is value=0.125
